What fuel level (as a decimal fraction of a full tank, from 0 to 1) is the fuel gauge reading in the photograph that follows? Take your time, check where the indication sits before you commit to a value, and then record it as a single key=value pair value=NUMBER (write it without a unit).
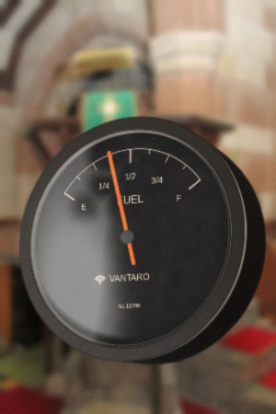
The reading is value=0.375
